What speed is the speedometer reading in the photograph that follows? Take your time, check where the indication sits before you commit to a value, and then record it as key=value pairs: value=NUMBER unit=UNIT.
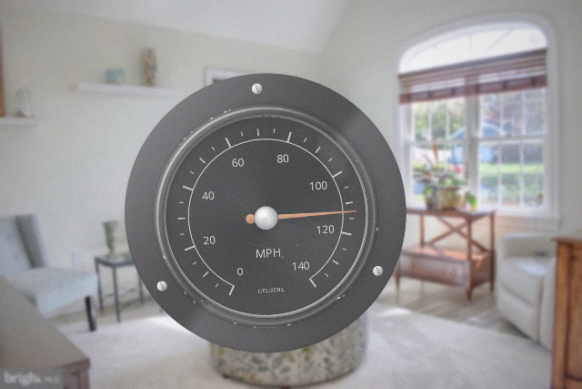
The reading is value=112.5 unit=mph
